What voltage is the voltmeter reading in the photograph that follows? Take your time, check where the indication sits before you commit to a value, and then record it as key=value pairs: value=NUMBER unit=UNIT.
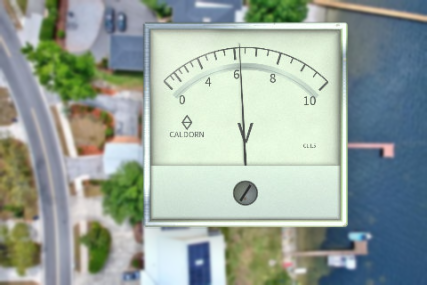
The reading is value=6.25 unit=V
